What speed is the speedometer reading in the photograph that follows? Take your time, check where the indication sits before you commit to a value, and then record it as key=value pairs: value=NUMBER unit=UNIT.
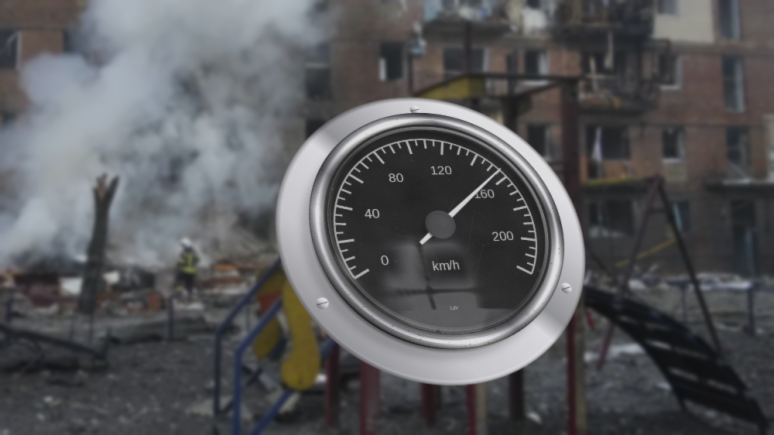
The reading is value=155 unit=km/h
